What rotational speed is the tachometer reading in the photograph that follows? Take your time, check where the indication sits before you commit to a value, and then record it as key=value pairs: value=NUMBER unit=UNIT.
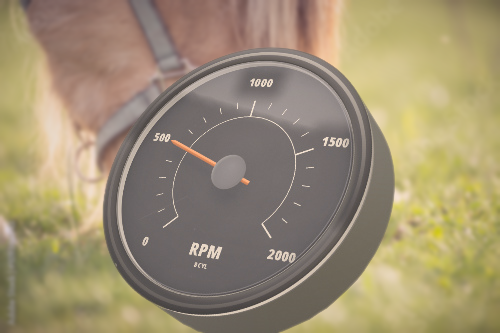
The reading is value=500 unit=rpm
